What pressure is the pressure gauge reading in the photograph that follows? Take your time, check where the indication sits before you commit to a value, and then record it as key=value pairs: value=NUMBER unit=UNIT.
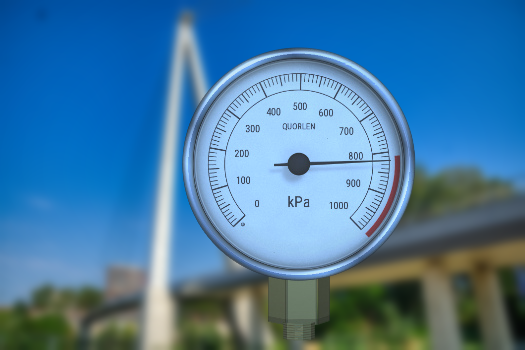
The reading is value=820 unit=kPa
